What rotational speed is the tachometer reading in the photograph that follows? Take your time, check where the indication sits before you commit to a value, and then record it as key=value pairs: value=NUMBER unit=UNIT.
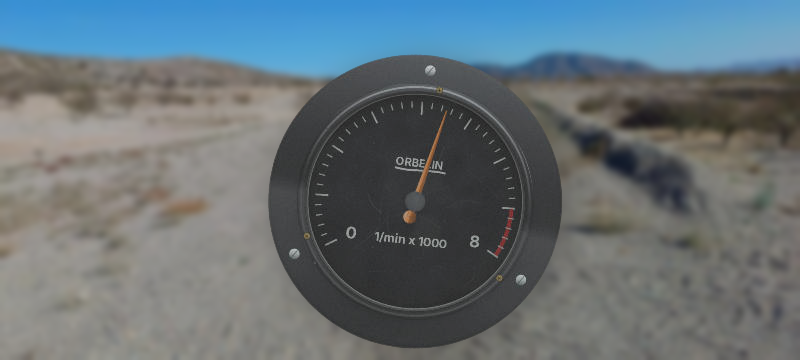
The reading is value=4500 unit=rpm
